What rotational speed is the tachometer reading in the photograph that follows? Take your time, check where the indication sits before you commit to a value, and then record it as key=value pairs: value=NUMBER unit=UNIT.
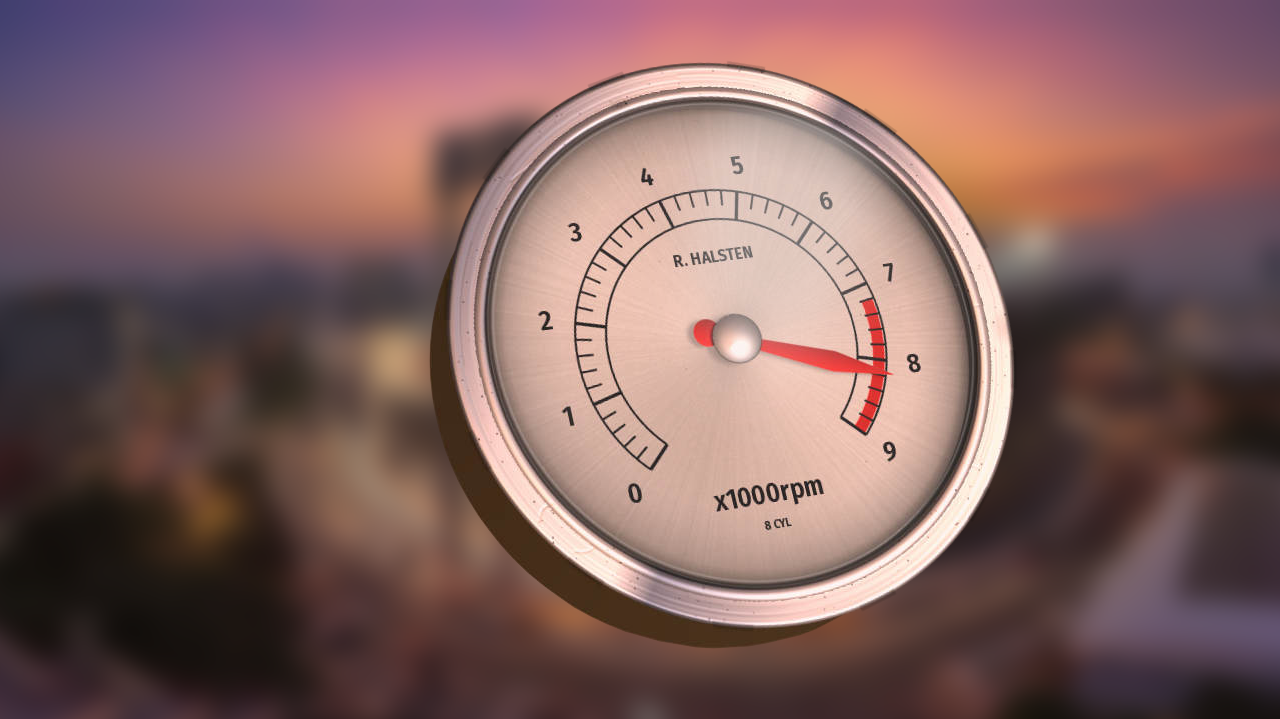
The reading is value=8200 unit=rpm
